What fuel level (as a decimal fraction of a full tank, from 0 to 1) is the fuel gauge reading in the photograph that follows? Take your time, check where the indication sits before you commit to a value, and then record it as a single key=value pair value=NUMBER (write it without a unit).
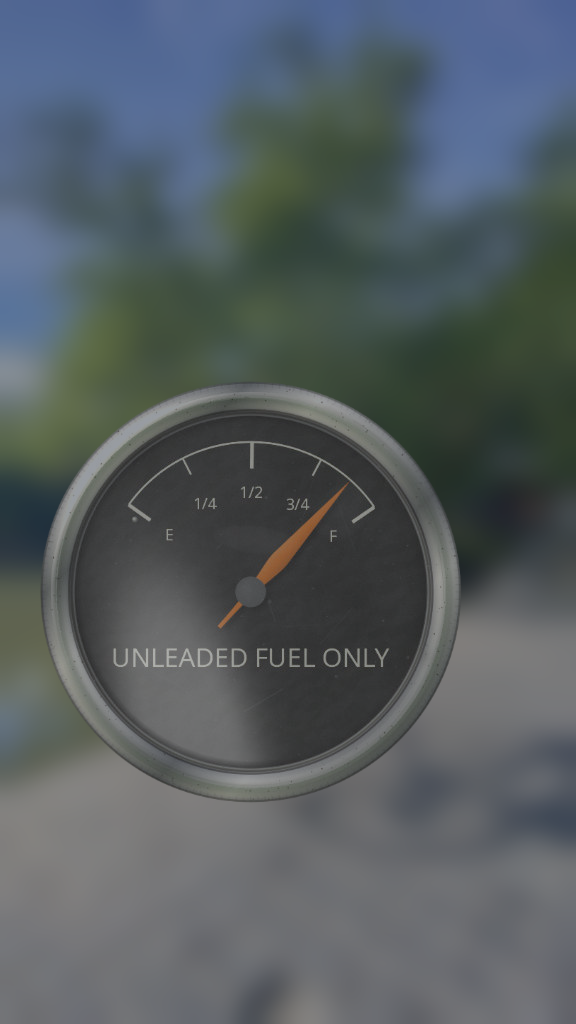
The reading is value=0.875
